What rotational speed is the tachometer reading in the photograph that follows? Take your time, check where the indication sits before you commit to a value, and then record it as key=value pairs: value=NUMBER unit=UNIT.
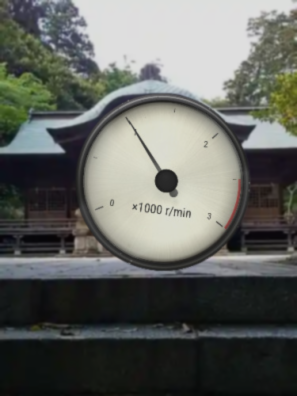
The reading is value=1000 unit=rpm
